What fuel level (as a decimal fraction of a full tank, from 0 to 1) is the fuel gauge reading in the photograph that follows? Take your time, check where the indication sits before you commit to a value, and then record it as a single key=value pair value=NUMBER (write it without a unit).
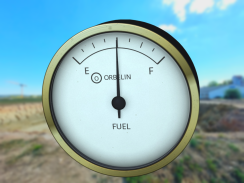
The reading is value=0.5
